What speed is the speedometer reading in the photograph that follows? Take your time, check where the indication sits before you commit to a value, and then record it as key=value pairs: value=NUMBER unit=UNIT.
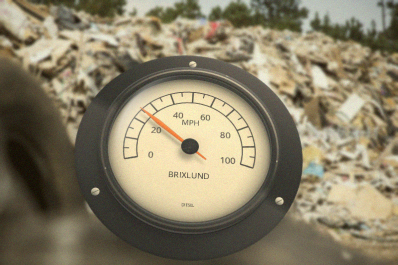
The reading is value=25 unit=mph
